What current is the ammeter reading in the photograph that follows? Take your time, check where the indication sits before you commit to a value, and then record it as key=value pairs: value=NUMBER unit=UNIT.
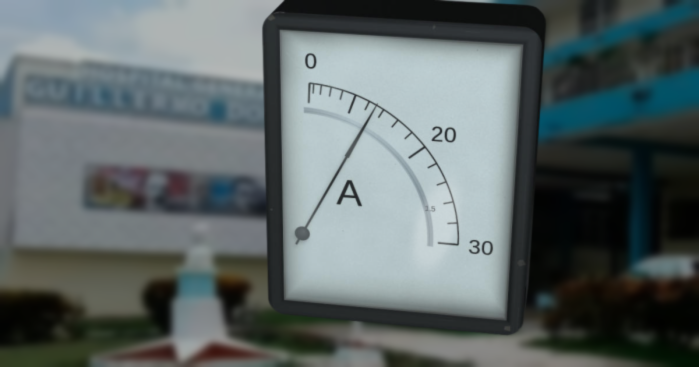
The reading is value=13 unit=A
